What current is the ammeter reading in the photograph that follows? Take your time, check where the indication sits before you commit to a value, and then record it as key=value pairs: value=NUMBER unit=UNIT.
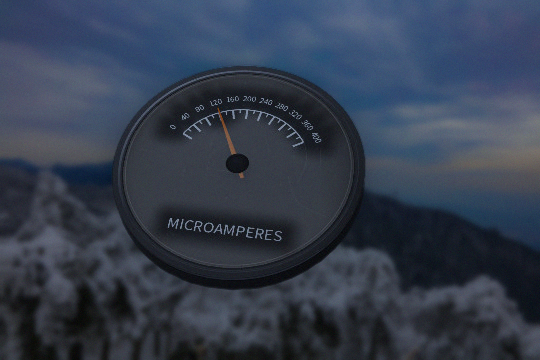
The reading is value=120 unit=µA
